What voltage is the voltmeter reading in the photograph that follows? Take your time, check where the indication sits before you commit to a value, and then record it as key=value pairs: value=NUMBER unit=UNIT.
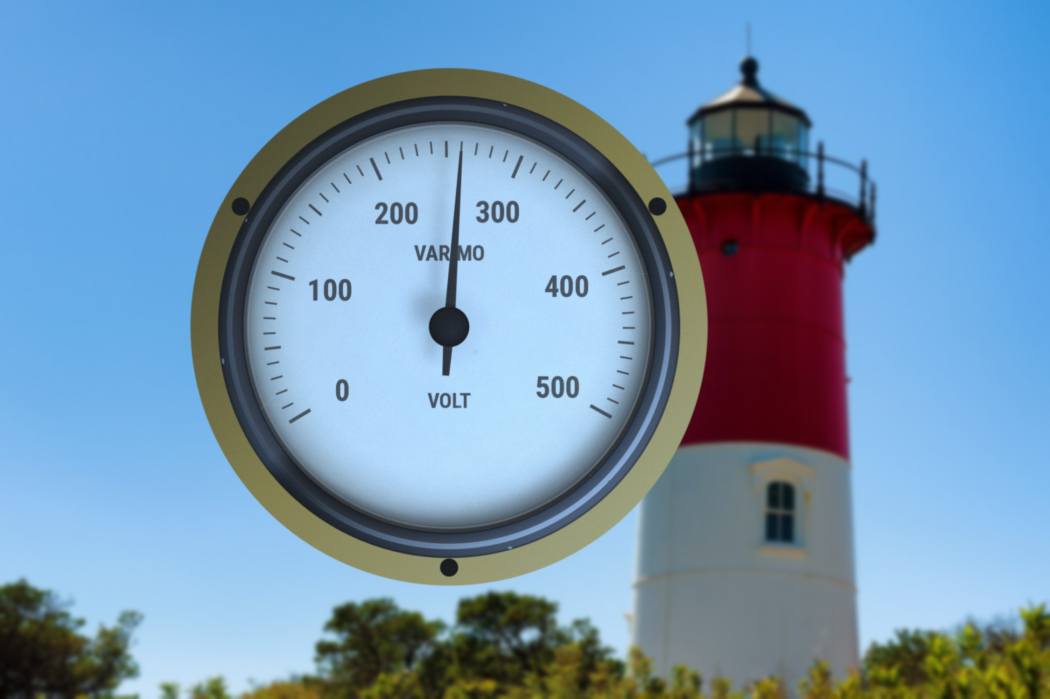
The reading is value=260 unit=V
